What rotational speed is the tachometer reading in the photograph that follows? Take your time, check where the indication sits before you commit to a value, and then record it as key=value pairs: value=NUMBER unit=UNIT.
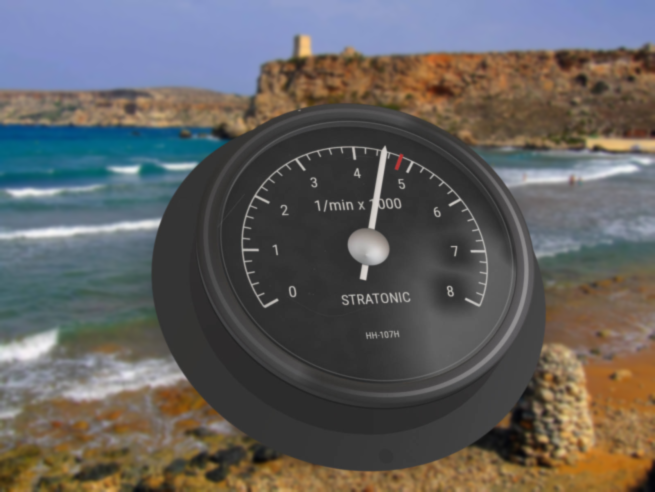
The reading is value=4500 unit=rpm
